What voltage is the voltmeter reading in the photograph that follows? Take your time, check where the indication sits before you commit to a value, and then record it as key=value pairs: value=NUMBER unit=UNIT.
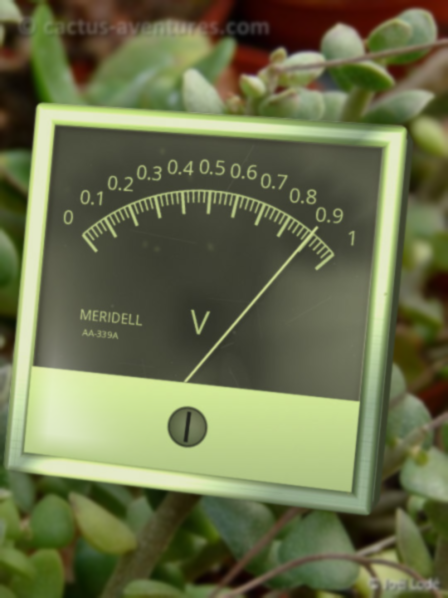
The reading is value=0.9 unit=V
